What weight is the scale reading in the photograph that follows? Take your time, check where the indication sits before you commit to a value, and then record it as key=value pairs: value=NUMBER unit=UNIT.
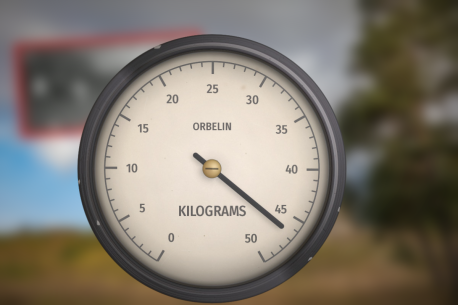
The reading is value=46.5 unit=kg
